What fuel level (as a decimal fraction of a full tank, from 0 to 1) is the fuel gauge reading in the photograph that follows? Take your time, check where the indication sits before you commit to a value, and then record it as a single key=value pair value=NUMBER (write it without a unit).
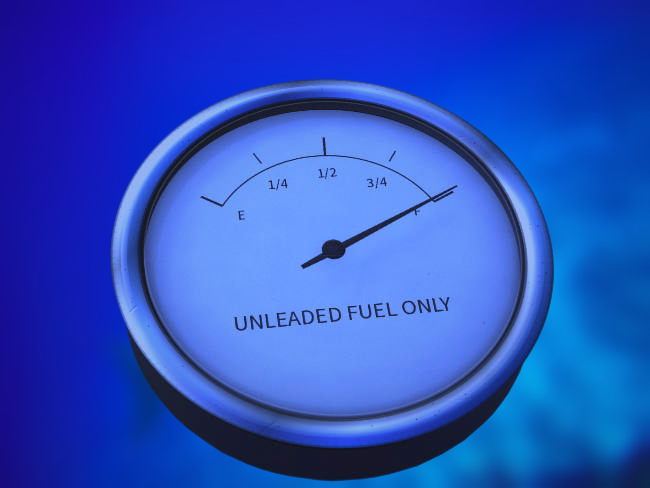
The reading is value=1
